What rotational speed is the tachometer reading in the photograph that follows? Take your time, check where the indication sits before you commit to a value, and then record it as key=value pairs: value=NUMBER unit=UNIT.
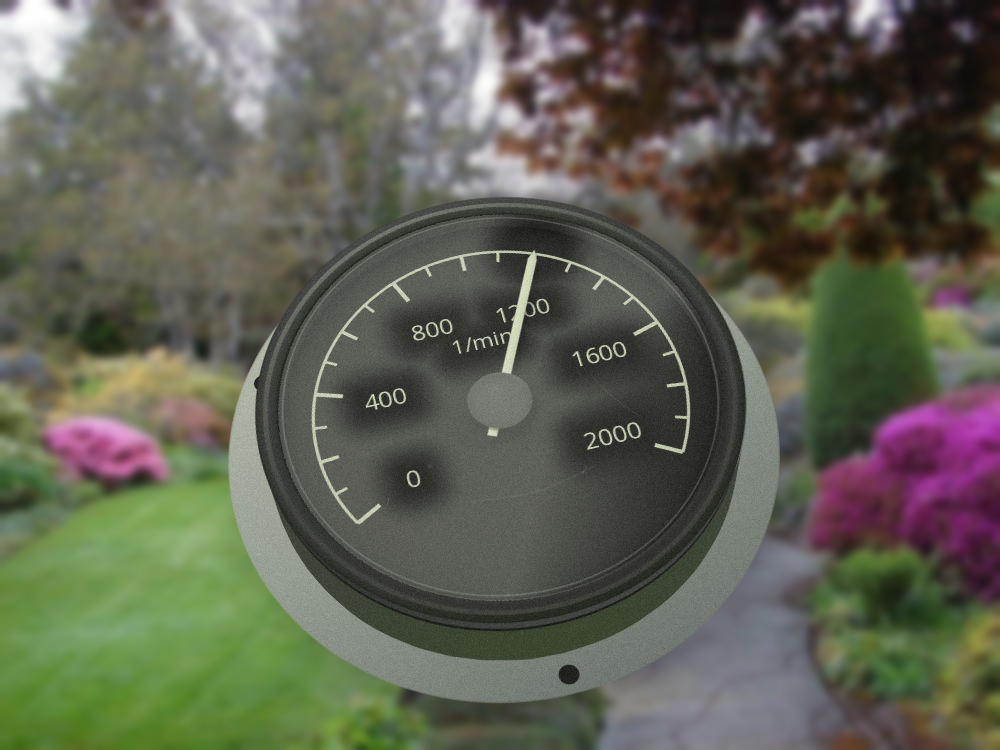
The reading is value=1200 unit=rpm
